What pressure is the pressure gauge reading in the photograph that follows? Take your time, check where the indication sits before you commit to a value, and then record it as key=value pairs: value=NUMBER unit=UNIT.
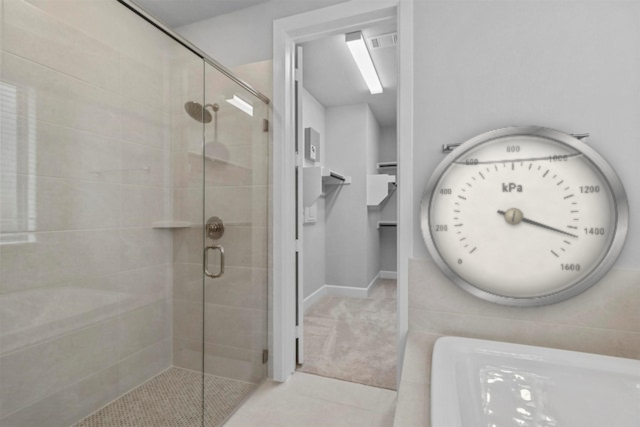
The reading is value=1450 unit=kPa
